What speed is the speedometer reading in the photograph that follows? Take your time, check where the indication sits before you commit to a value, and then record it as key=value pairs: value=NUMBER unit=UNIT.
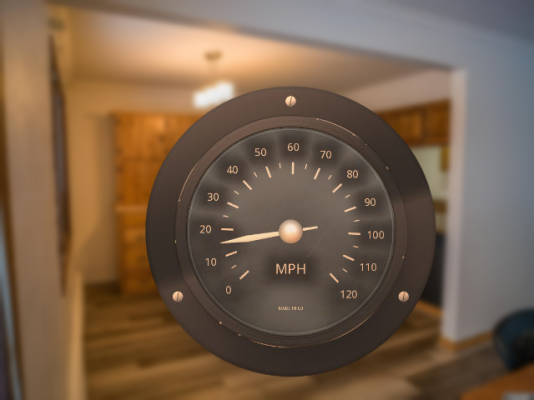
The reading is value=15 unit=mph
